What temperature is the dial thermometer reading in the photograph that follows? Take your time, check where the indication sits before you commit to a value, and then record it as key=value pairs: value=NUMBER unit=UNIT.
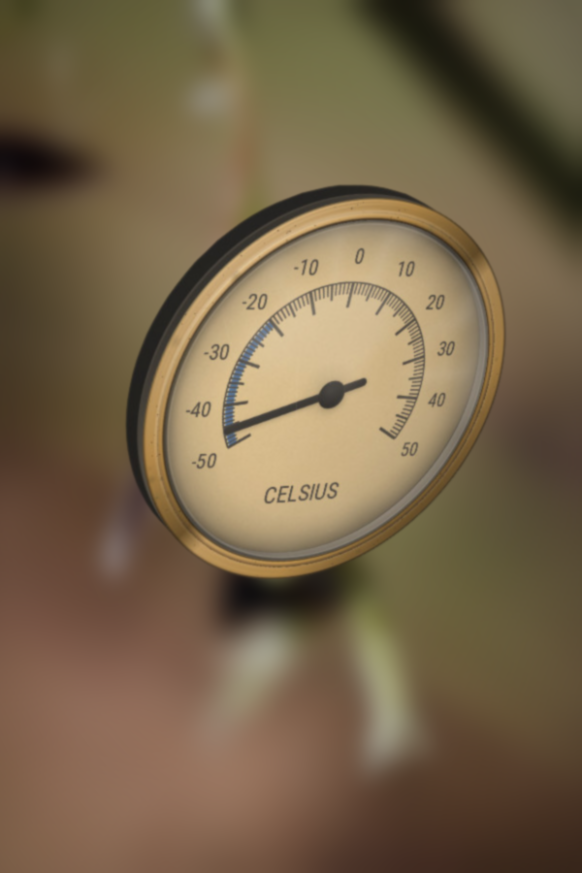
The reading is value=-45 unit=°C
